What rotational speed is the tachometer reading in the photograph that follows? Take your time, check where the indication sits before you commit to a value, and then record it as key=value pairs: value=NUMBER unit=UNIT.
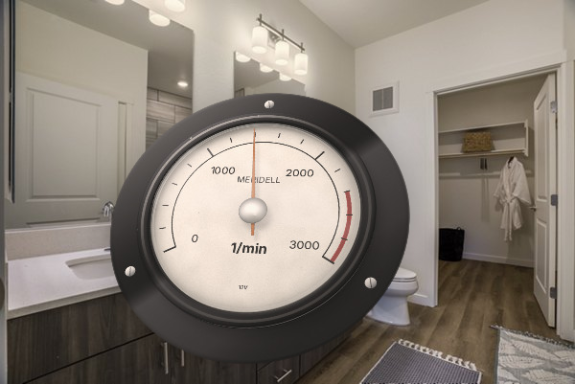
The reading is value=1400 unit=rpm
